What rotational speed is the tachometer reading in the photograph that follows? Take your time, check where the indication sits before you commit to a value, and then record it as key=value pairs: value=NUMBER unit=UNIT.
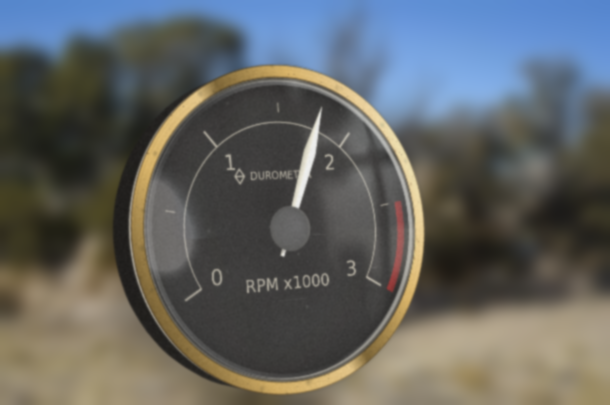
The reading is value=1750 unit=rpm
